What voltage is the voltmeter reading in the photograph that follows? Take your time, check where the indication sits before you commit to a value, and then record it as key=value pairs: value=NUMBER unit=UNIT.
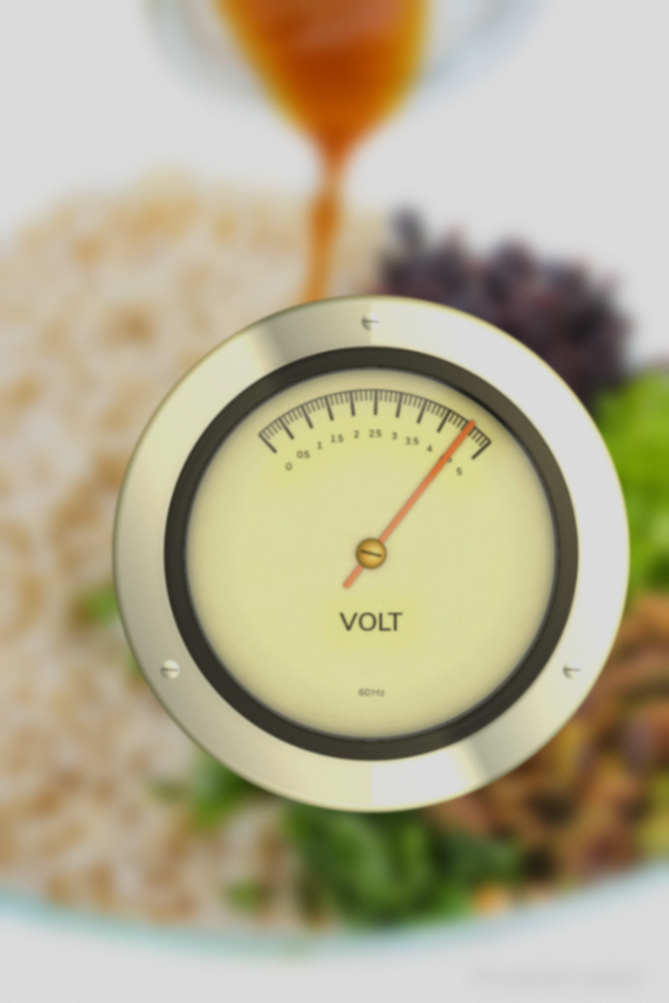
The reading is value=4.5 unit=V
